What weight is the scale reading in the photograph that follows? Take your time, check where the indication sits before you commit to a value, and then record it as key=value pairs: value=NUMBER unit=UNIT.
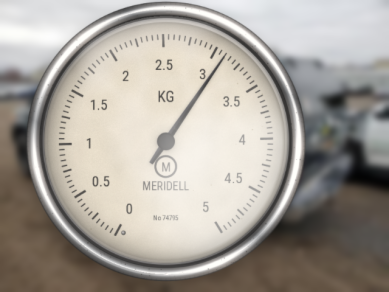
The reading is value=3.1 unit=kg
